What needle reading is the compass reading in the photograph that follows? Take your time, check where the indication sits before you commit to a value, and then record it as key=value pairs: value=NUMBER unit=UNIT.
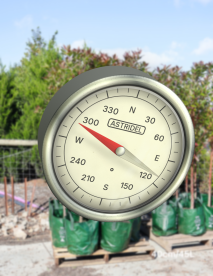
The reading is value=290 unit=°
